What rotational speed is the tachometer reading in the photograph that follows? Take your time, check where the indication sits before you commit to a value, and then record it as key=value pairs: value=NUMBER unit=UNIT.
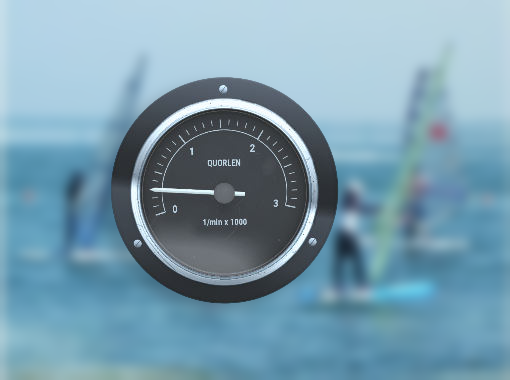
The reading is value=300 unit=rpm
